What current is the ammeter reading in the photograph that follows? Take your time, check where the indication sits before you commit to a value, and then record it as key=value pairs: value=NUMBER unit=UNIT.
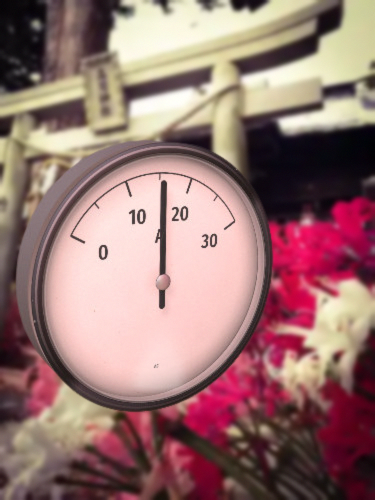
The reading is value=15 unit=A
